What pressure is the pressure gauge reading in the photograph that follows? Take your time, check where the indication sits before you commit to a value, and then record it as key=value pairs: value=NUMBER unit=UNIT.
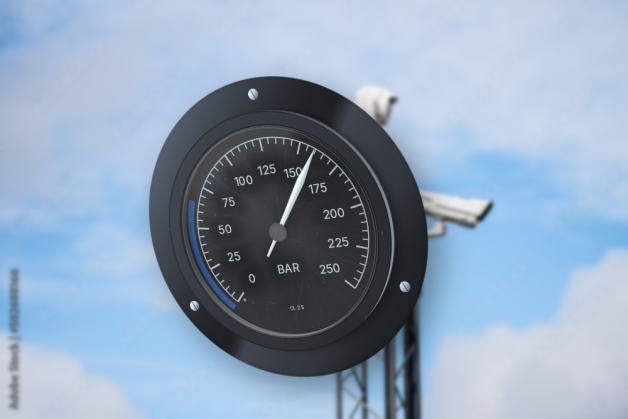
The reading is value=160 unit=bar
